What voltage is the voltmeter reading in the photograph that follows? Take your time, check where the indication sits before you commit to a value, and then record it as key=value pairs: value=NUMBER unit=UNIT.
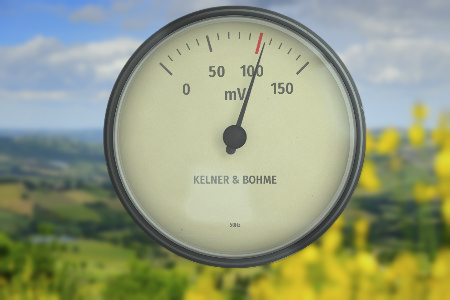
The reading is value=105 unit=mV
